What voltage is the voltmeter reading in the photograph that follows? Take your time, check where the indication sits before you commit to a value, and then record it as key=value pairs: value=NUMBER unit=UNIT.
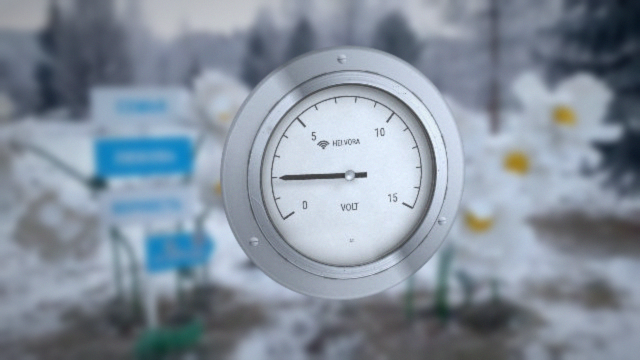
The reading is value=2 unit=V
